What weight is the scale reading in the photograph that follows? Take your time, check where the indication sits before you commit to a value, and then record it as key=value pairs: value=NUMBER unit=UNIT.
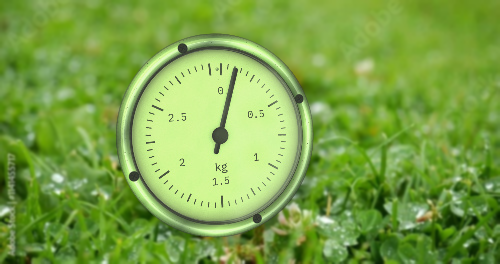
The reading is value=0.1 unit=kg
